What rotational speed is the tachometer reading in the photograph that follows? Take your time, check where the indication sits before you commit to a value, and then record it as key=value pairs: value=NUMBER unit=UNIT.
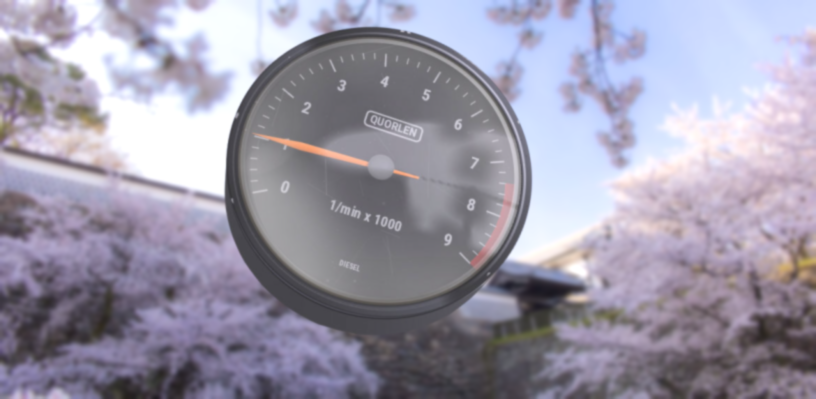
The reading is value=1000 unit=rpm
